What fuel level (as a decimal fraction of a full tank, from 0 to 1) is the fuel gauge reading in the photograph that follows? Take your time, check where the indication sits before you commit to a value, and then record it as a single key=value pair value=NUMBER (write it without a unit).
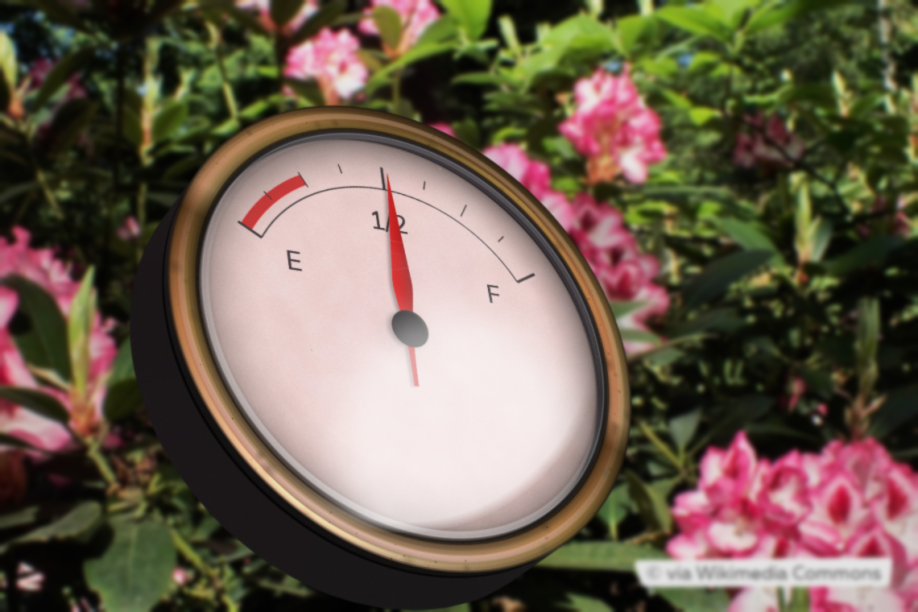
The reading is value=0.5
